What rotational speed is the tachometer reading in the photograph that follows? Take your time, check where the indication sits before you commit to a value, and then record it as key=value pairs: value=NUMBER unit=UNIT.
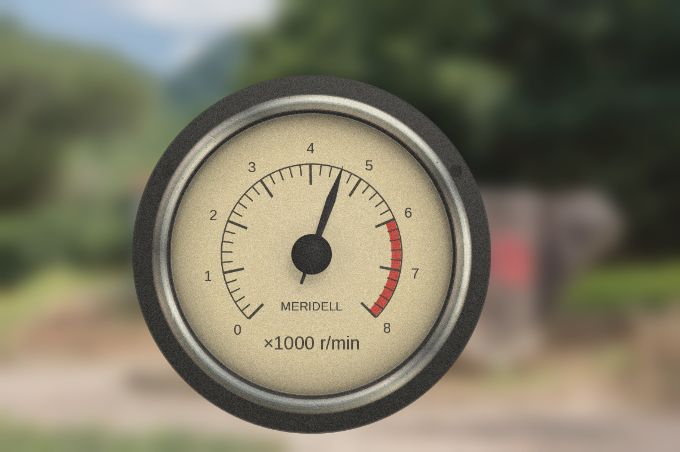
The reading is value=4600 unit=rpm
